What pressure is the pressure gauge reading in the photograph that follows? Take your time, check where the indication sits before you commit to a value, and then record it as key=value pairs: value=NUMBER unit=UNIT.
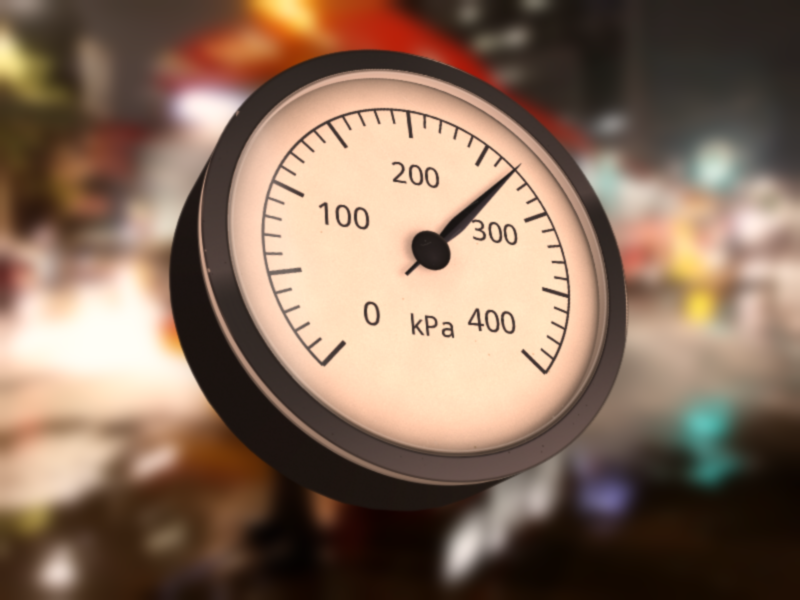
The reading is value=270 unit=kPa
